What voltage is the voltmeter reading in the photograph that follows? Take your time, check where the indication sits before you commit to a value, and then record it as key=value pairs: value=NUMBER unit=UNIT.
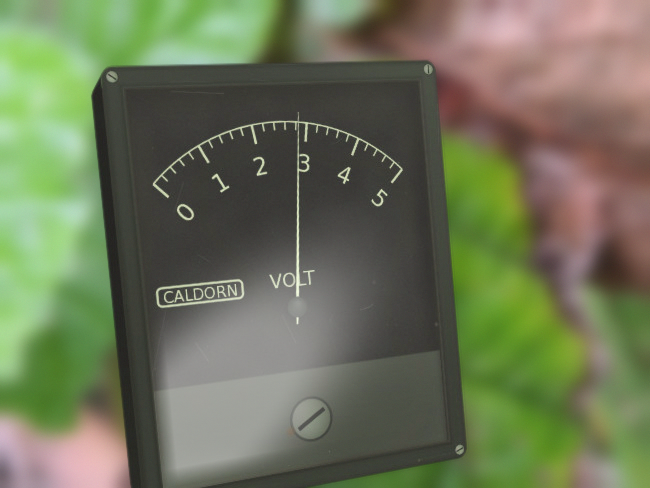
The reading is value=2.8 unit=V
